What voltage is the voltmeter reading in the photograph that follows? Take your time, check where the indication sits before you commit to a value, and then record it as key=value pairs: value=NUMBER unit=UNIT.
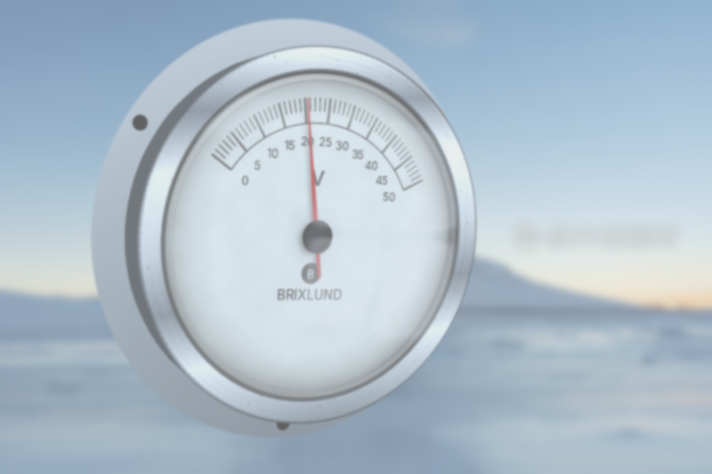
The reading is value=20 unit=V
